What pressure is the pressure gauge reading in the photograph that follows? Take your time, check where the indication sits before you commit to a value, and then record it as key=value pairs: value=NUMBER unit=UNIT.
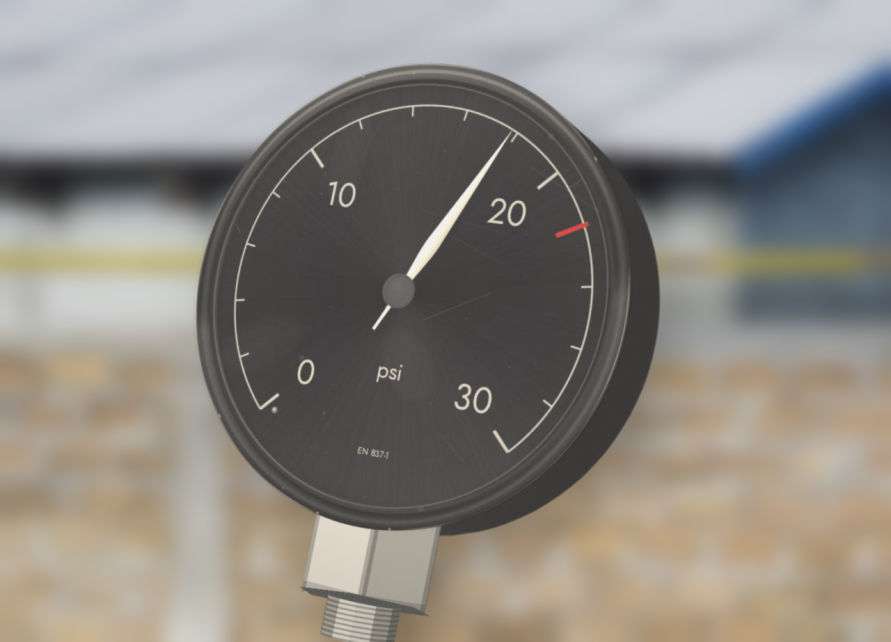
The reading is value=18 unit=psi
